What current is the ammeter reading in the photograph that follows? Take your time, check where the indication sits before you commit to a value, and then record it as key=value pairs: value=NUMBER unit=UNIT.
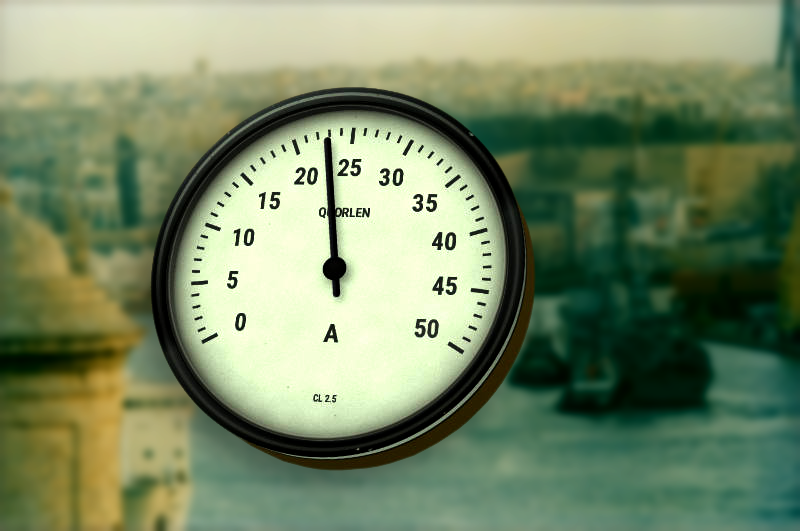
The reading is value=23 unit=A
